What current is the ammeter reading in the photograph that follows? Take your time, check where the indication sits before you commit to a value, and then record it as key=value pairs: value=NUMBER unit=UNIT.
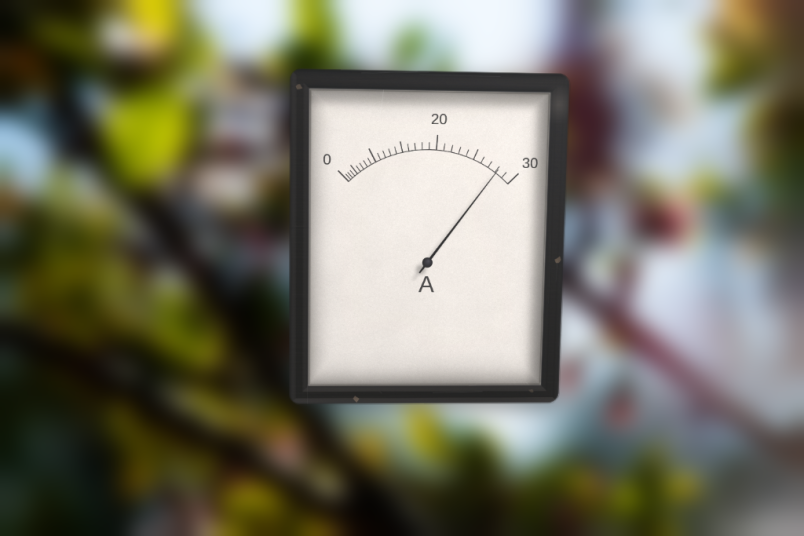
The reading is value=28 unit=A
